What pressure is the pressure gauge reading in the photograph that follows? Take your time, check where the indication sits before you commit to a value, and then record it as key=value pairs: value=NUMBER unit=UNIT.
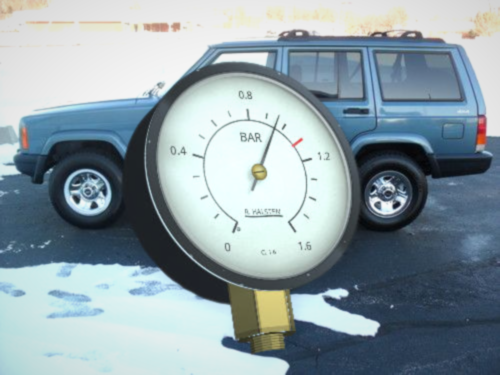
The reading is value=0.95 unit=bar
